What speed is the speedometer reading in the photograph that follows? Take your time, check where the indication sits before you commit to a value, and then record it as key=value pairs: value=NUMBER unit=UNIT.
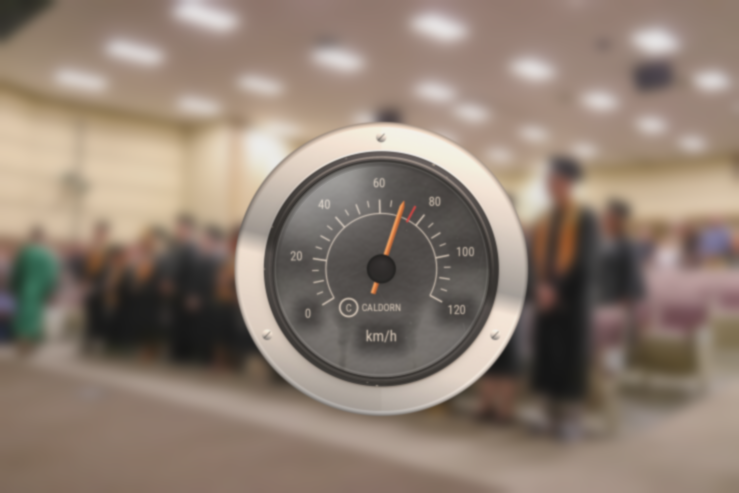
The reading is value=70 unit=km/h
